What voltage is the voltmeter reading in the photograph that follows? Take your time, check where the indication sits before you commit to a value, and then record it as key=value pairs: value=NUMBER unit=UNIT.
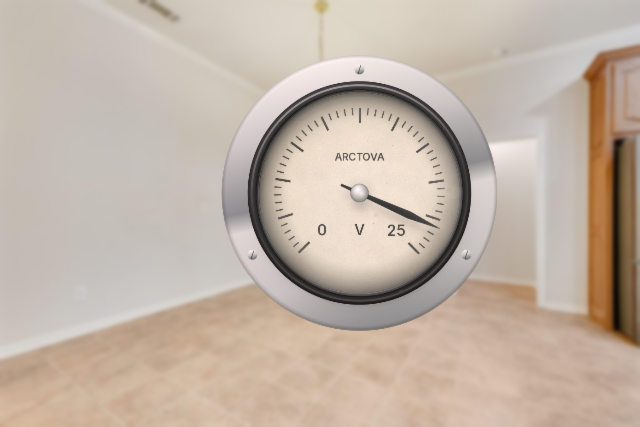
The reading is value=23 unit=V
